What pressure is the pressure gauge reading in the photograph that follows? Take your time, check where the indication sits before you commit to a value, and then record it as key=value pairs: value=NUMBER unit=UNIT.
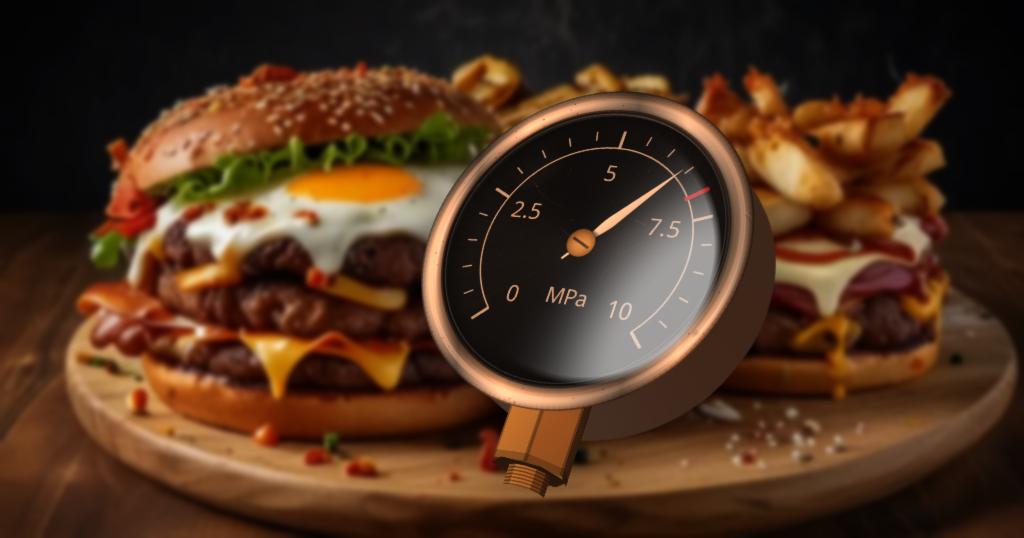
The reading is value=6.5 unit=MPa
